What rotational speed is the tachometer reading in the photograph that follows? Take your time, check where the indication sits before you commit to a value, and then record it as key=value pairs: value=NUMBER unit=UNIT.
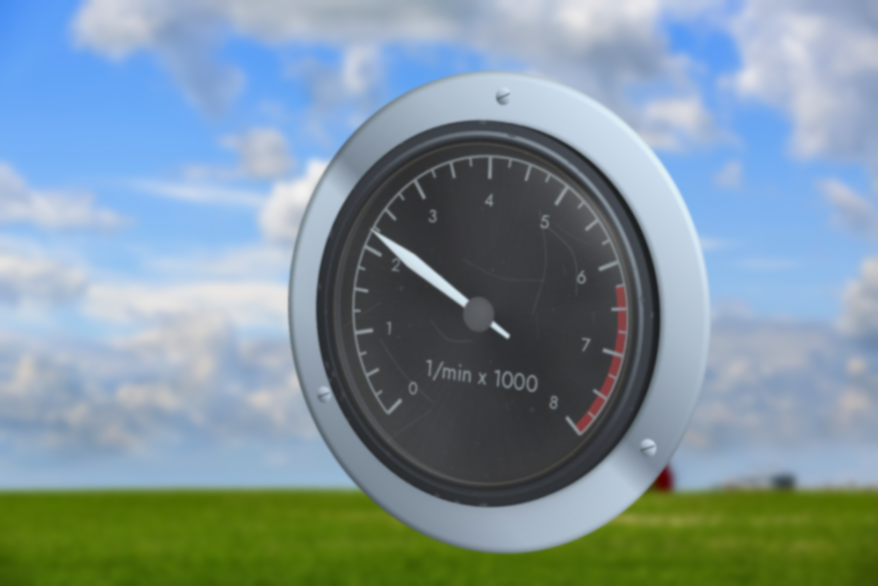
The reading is value=2250 unit=rpm
